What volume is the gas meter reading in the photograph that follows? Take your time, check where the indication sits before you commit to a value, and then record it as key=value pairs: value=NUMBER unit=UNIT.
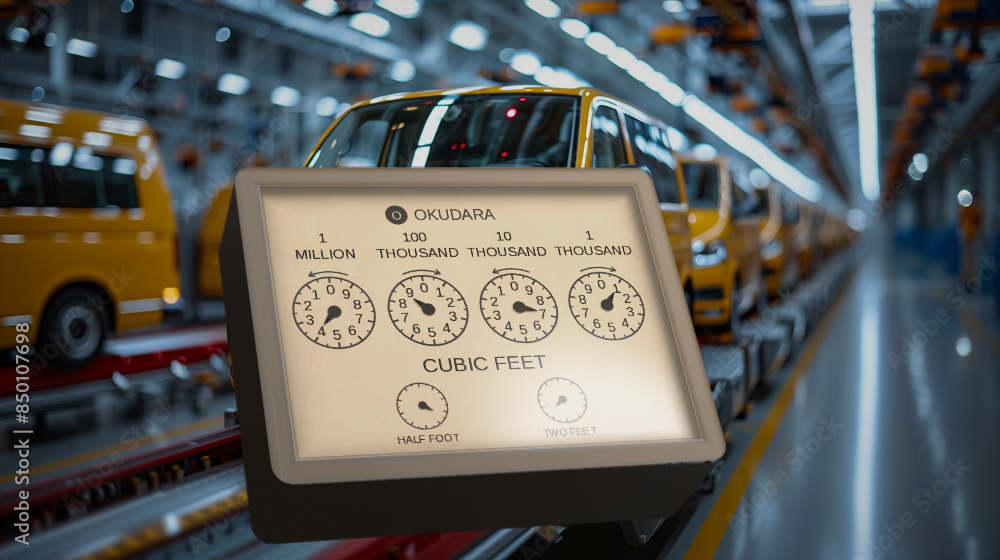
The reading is value=387100 unit=ft³
